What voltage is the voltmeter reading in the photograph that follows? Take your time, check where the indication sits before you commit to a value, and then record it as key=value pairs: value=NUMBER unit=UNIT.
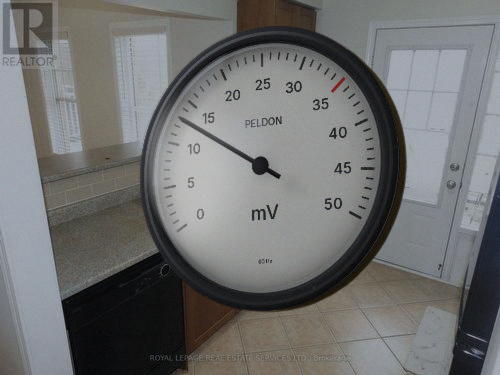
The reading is value=13 unit=mV
